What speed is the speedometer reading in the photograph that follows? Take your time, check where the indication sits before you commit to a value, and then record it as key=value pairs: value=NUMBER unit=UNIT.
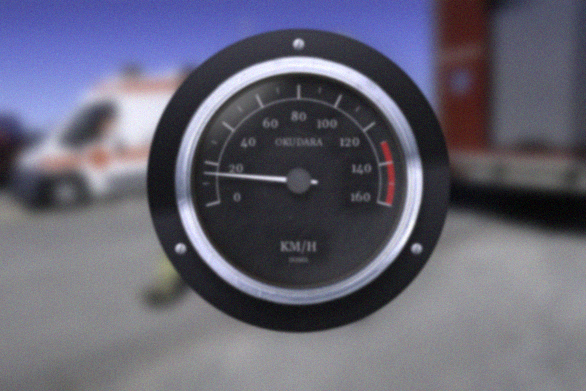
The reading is value=15 unit=km/h
